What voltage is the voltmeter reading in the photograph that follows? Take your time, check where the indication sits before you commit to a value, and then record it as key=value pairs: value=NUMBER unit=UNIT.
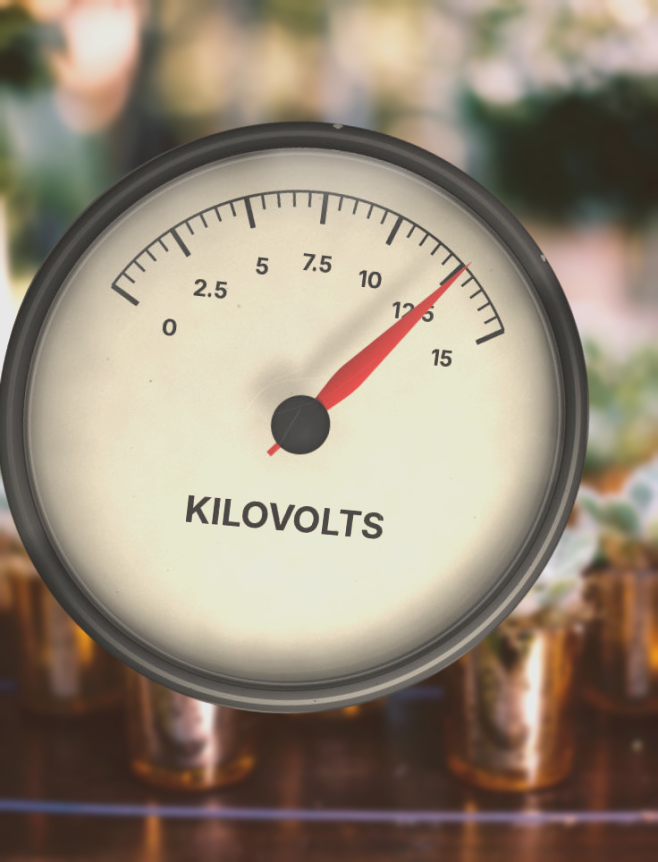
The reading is value=12.5 unit=kV
